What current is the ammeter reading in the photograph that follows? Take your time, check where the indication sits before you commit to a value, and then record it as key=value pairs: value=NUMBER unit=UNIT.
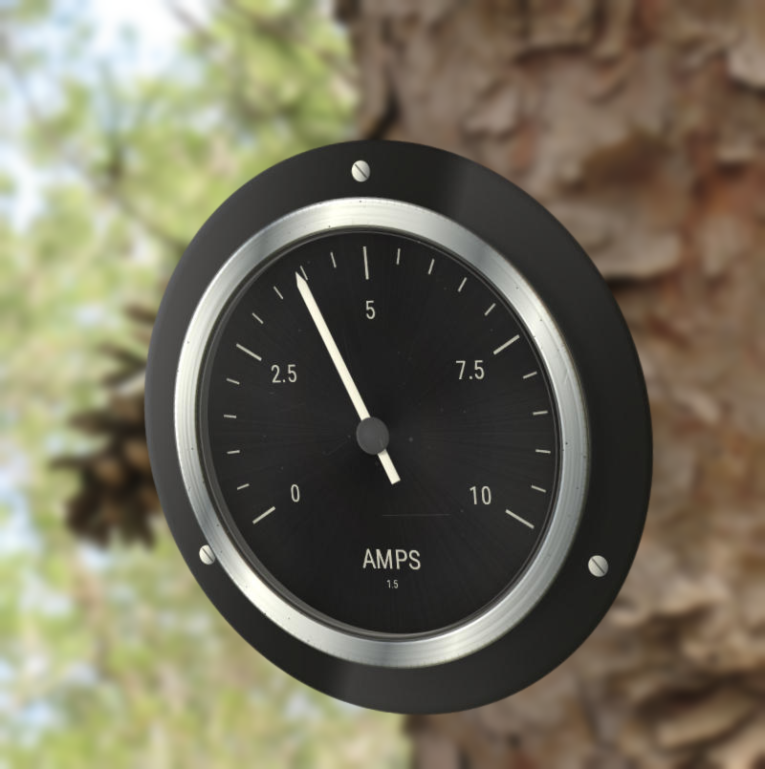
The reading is value=4 unit=A
